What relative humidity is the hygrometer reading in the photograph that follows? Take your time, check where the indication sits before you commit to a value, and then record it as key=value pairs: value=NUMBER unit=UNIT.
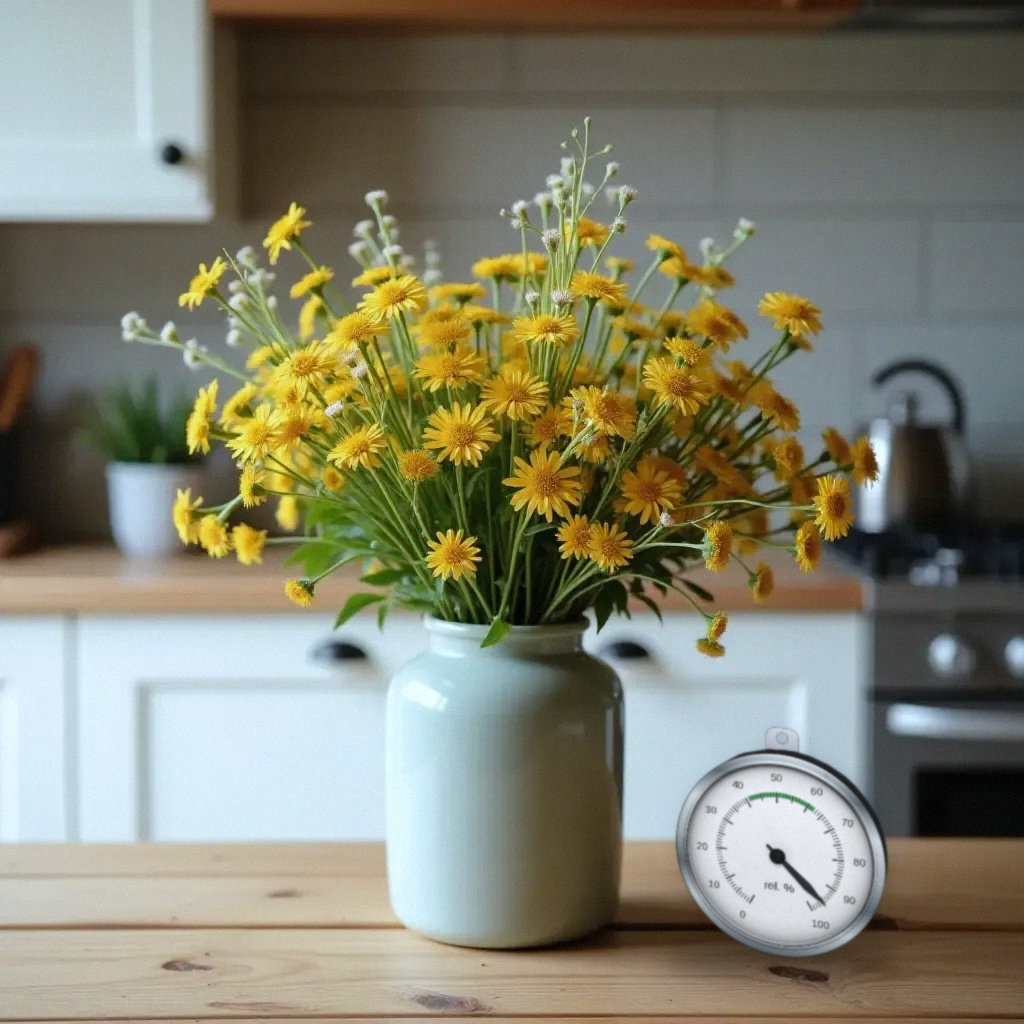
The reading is value=95 unit=%
